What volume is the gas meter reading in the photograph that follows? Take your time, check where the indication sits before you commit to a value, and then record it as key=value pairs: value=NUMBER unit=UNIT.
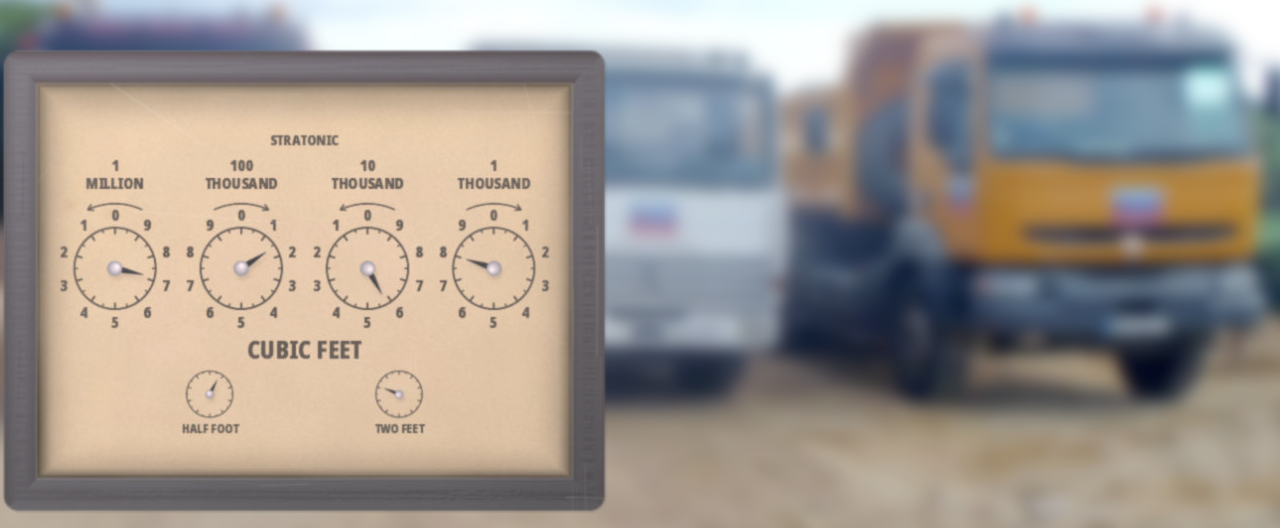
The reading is value=715800 unit=ft³
